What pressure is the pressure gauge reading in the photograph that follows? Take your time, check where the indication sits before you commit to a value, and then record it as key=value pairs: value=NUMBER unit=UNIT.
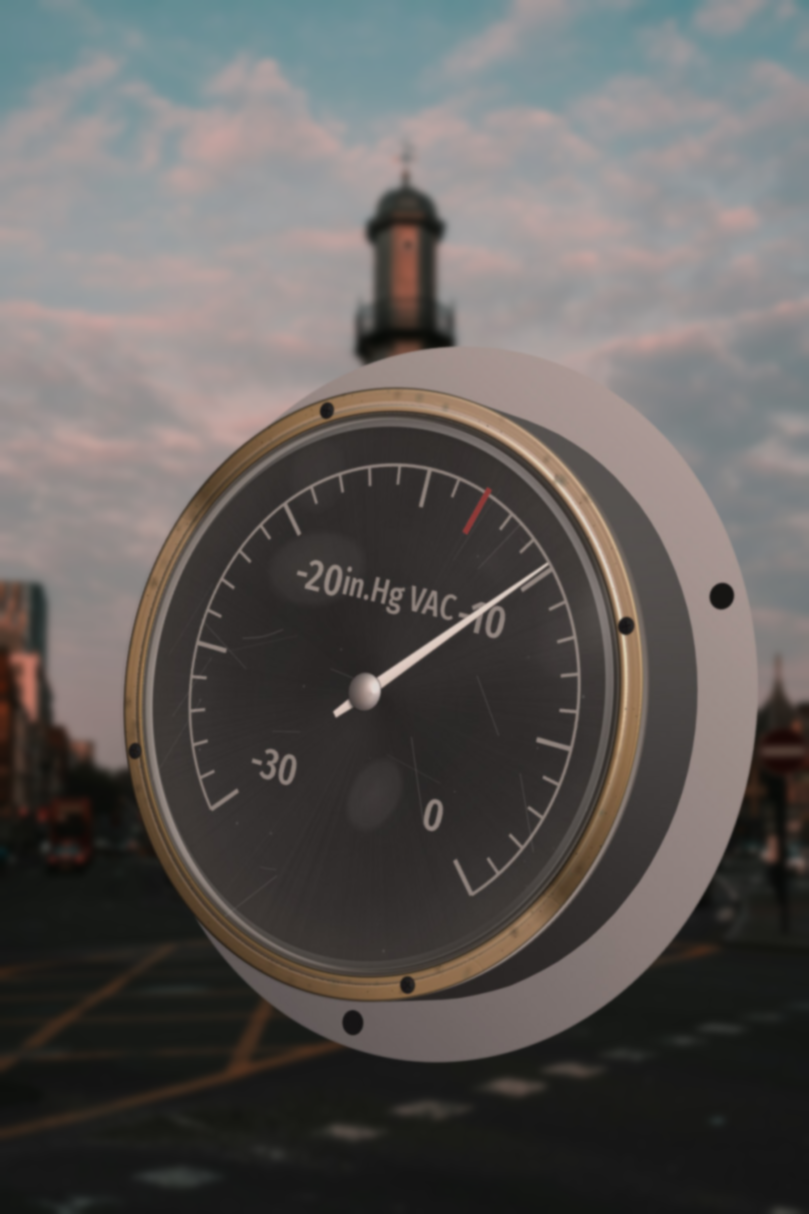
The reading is value=-10 unit=inHg
